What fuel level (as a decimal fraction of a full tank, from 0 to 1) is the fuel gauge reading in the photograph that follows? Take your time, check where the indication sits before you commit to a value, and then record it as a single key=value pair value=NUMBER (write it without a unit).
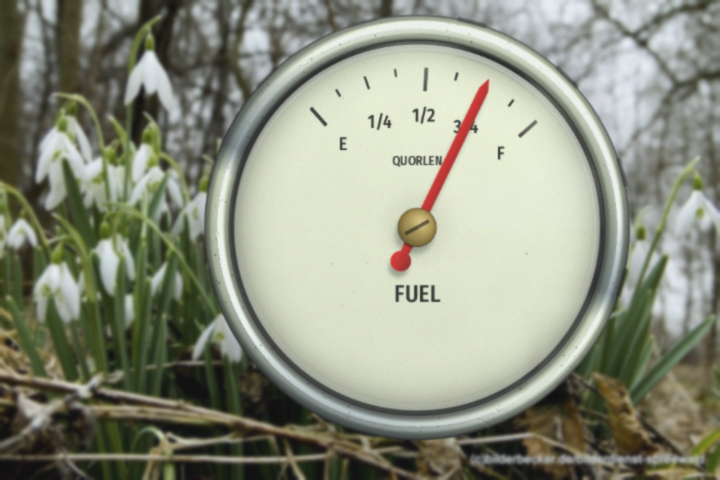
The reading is value=0.75
